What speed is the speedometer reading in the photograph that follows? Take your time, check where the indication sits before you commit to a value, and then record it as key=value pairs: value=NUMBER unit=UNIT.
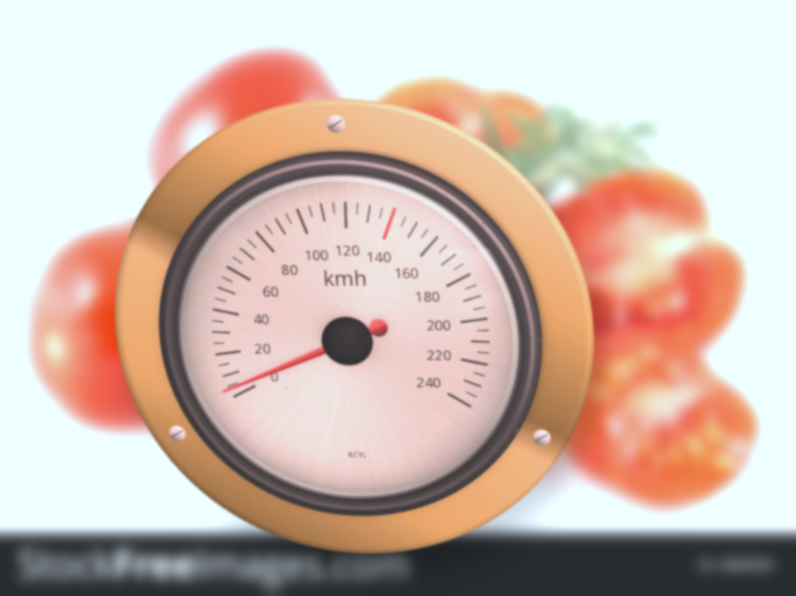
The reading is value=5 unit=km/h
